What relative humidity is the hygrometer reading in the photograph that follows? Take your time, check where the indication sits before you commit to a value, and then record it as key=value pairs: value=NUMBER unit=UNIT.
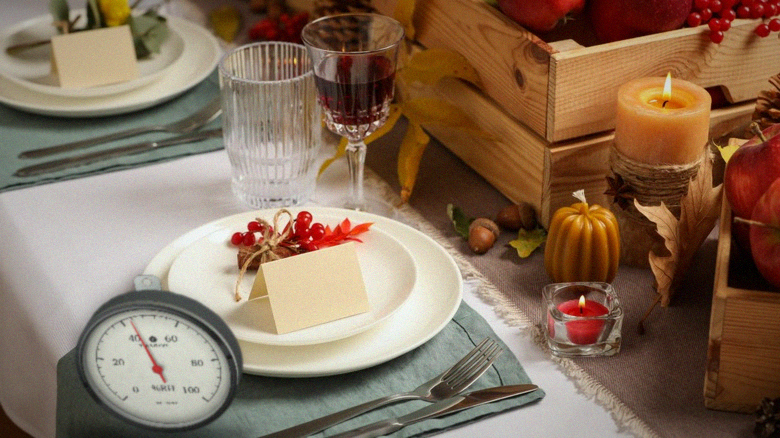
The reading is value=44 unit=%
